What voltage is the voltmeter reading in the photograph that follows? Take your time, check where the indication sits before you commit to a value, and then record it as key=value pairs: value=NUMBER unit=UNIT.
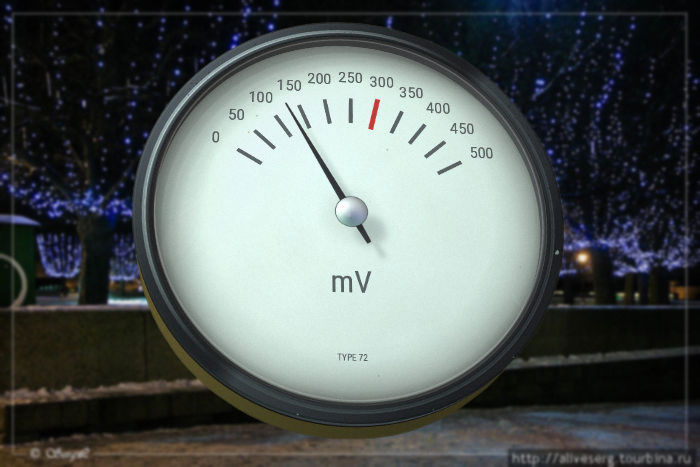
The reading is value=125 unit=mV
